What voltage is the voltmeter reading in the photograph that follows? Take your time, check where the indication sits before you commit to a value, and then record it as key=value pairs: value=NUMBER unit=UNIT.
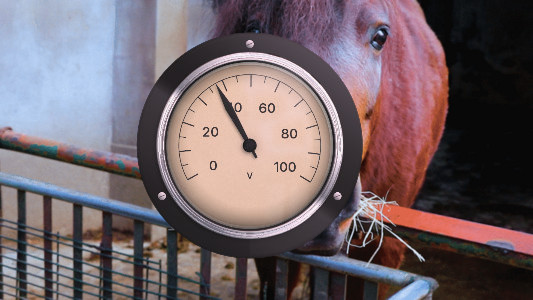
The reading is value=37.5 unit=V
